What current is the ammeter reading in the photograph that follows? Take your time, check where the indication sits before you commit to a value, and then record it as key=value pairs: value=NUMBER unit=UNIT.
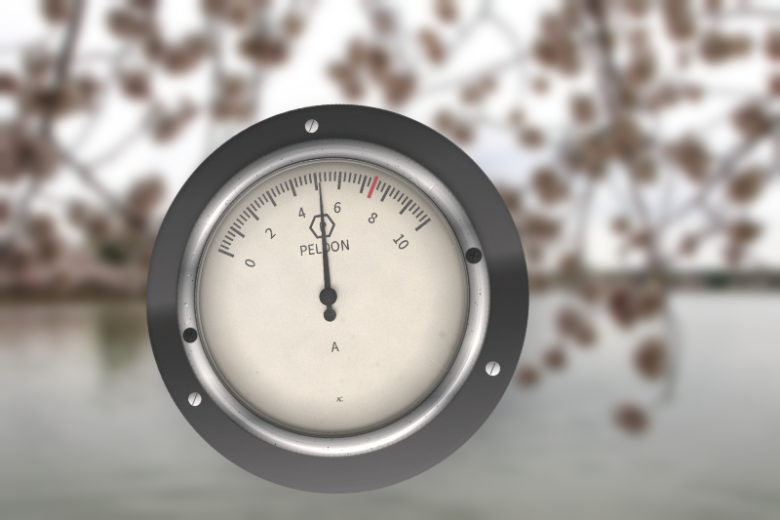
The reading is value=5.2 unit=A
